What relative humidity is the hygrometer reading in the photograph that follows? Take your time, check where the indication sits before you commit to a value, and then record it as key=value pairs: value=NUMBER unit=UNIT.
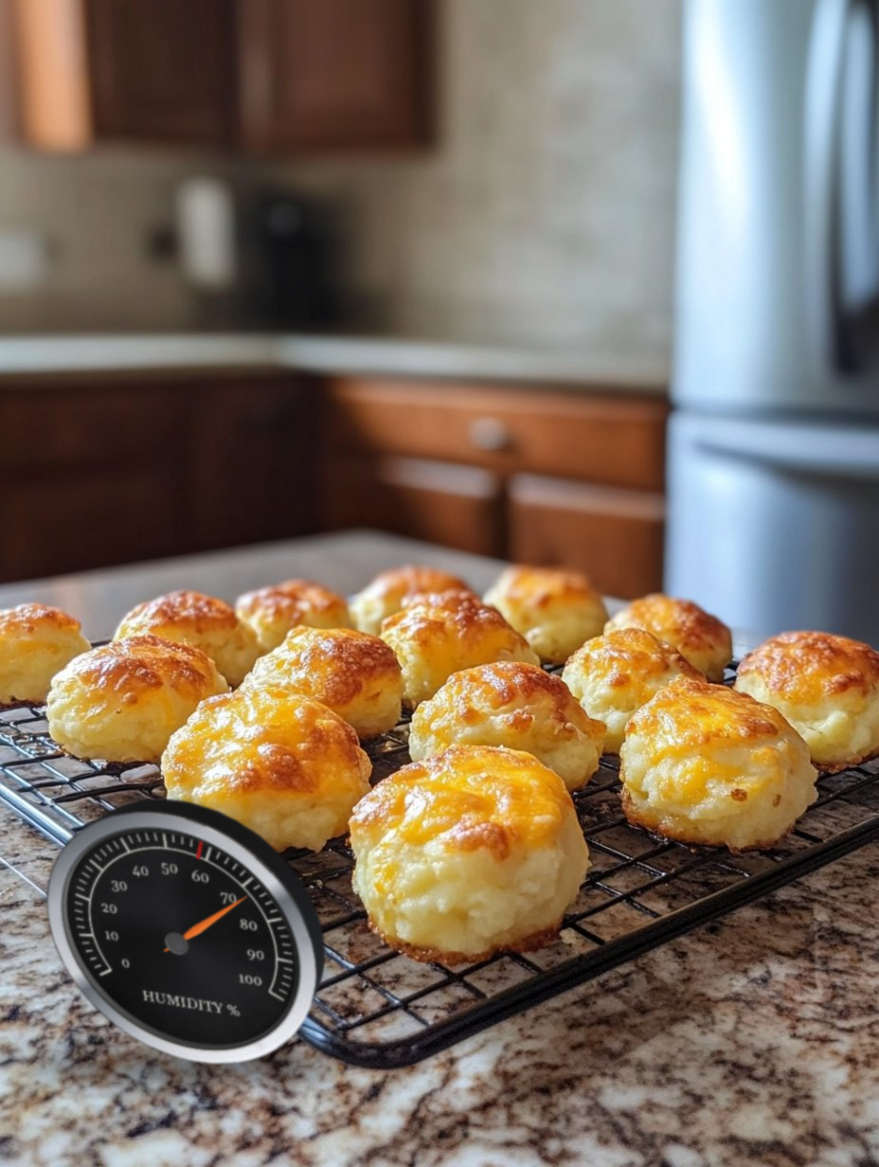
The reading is value=72 unit=%
